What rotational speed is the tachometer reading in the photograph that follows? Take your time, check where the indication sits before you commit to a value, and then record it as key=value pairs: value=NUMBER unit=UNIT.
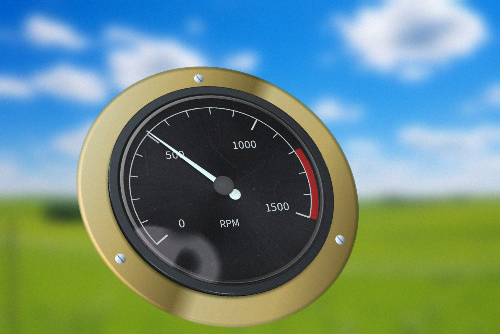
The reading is value=500 unit=rpm
